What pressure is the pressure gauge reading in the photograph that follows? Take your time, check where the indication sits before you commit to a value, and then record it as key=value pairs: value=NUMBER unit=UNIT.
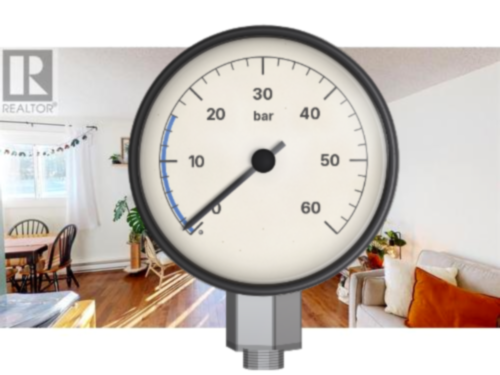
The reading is value=1 unit=bar
